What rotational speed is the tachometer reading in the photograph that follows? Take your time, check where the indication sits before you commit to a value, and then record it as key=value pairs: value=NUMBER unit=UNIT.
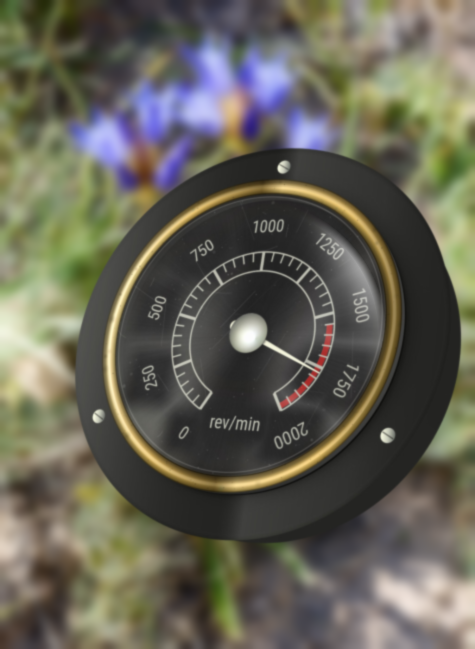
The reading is value=1775 unit=rpm
